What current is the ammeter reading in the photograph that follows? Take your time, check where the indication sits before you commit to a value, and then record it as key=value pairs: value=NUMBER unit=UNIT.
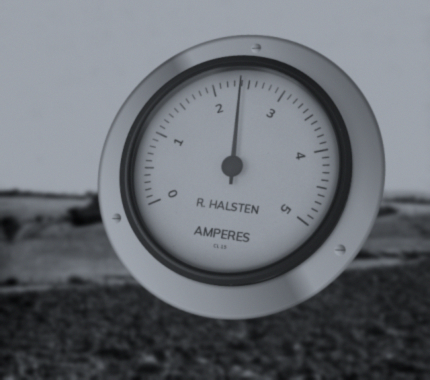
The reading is value=2.4 unit=A
